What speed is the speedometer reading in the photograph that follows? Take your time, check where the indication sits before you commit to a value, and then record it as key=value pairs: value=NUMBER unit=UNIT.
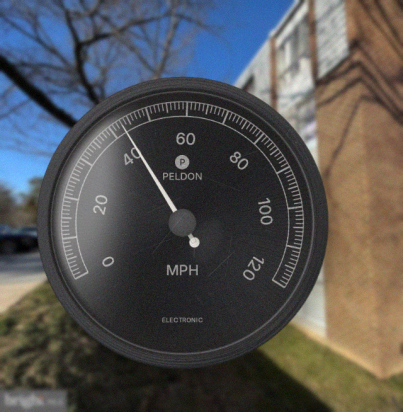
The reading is value=43 unit=mph
